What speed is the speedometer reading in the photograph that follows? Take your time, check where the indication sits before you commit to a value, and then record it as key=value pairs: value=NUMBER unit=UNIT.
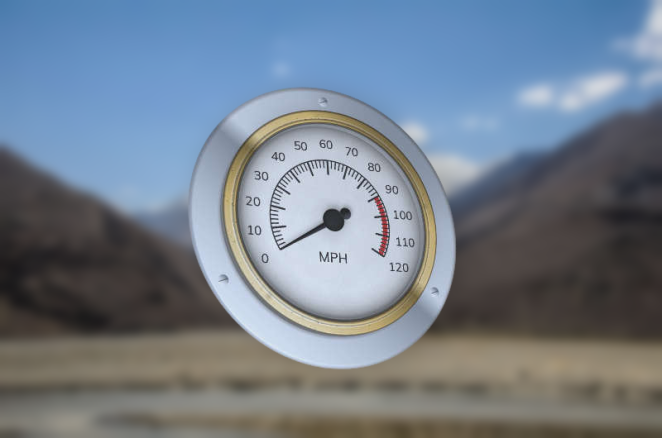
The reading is value=0 unit=mph
